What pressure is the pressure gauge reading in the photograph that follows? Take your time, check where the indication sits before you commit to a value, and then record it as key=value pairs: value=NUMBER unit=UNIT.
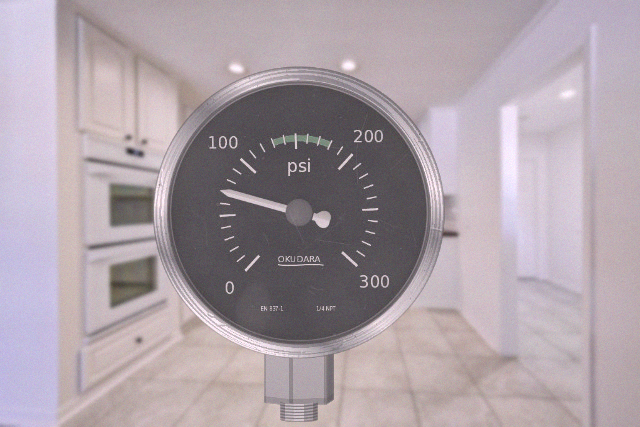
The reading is value=70 unit=psi
